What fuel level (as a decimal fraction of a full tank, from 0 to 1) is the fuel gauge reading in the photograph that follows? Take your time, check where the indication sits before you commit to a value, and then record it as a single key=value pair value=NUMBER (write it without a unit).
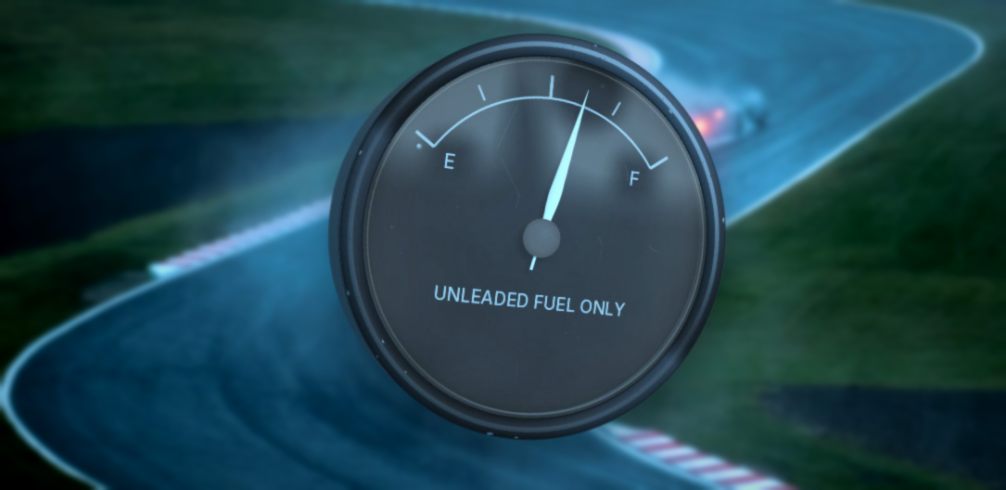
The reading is value=0.625
